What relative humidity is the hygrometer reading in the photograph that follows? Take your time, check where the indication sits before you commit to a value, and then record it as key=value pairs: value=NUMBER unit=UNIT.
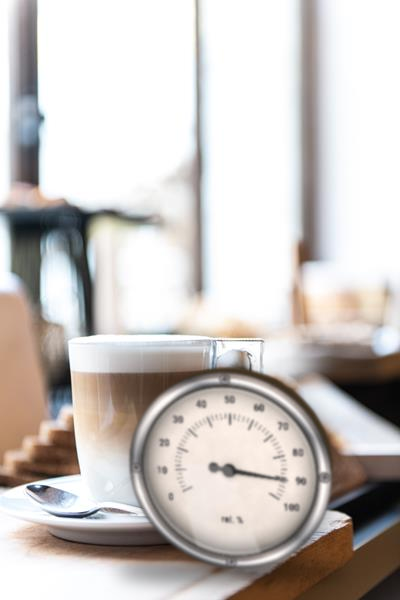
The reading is value=90 unit=%
